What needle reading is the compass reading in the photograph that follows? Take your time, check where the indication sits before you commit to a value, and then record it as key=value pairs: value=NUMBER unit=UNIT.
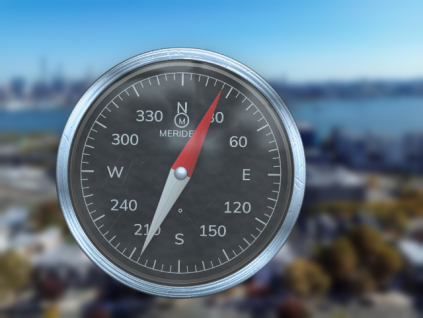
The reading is value=25 unit=°
